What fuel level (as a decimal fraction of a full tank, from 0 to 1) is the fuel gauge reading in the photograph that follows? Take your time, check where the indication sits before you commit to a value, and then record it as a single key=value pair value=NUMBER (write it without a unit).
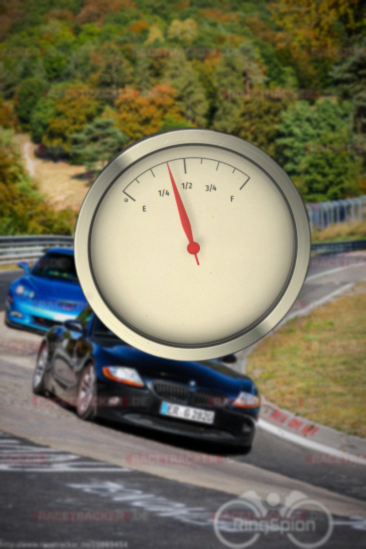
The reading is value=0.375
